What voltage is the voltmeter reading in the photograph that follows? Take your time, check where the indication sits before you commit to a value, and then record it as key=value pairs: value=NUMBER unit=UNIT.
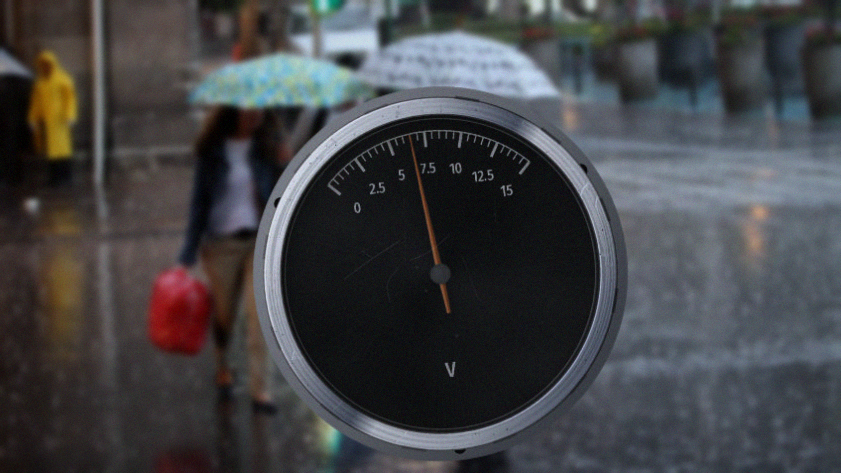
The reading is value=6.5 unit=V
